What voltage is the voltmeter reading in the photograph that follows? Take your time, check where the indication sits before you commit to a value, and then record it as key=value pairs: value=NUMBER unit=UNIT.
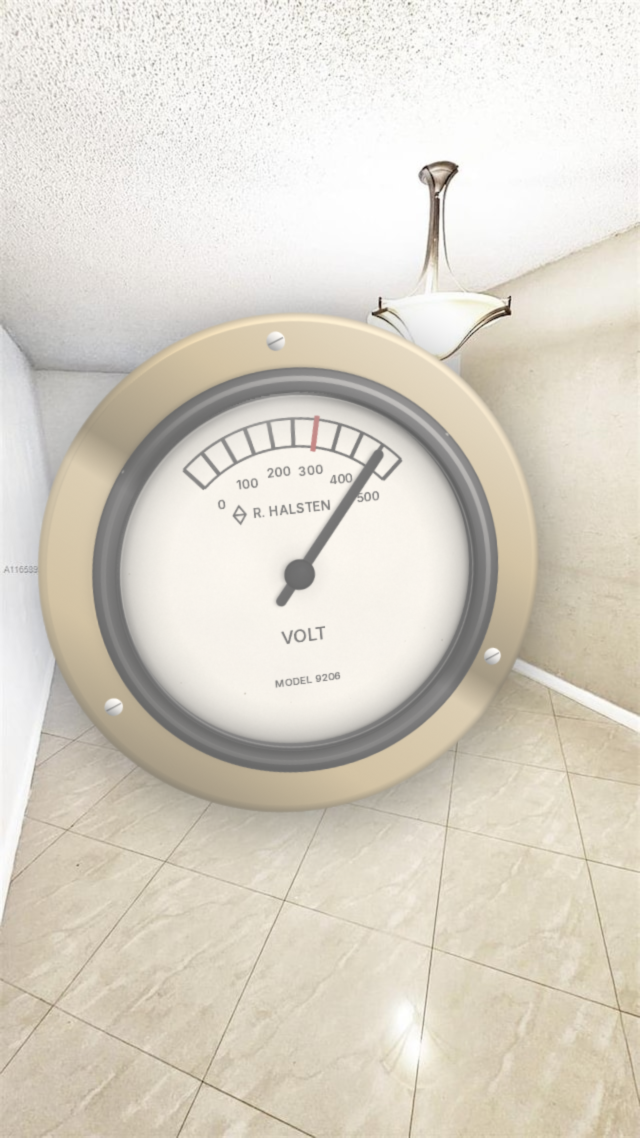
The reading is value=450 unit=V
